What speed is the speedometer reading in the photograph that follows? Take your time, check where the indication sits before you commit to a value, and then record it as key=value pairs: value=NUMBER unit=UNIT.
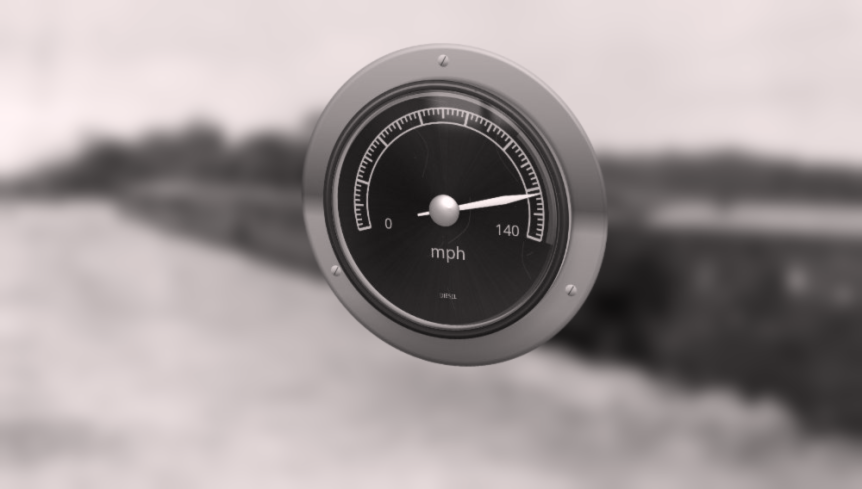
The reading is value=122 unit=mph
